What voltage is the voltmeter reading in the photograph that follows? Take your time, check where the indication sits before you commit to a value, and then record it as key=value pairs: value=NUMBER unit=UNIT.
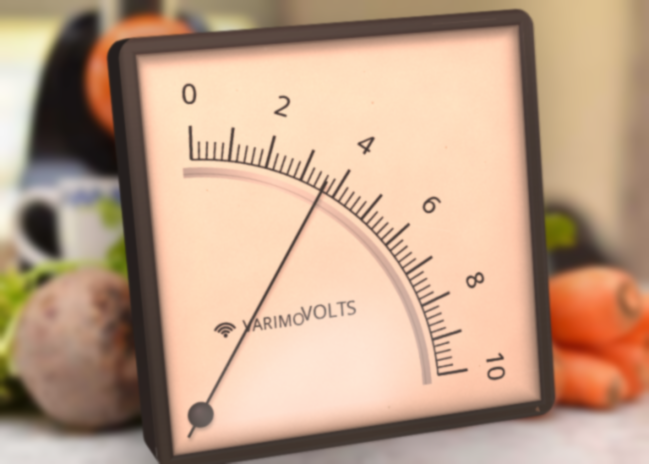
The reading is value=3.6 unit=V
